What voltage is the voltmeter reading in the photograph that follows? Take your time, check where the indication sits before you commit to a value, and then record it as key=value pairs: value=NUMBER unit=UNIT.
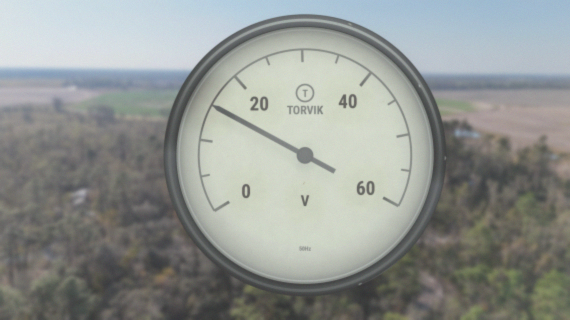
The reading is value=15 unit=V
